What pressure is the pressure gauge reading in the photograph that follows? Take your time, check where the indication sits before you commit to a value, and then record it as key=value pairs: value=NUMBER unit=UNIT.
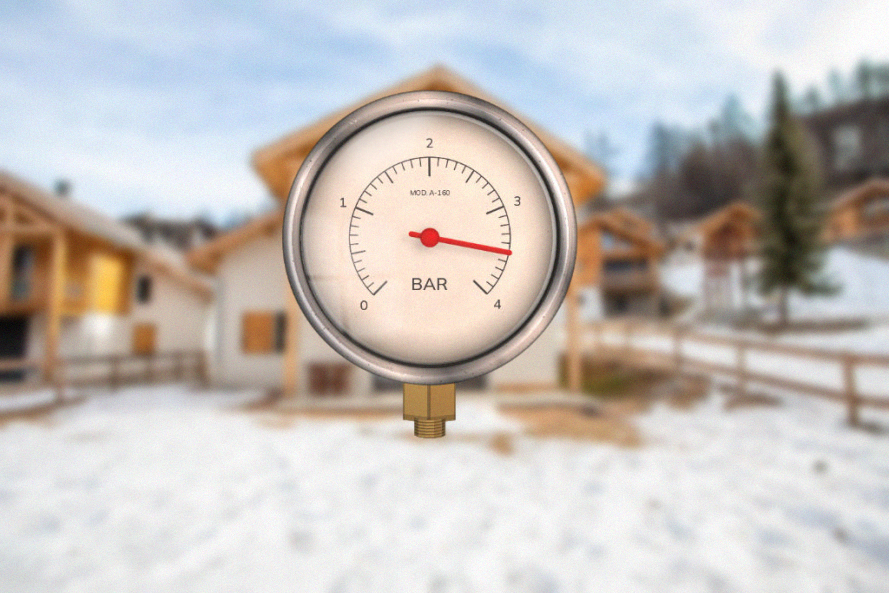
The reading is value=3.5 unit=bar
